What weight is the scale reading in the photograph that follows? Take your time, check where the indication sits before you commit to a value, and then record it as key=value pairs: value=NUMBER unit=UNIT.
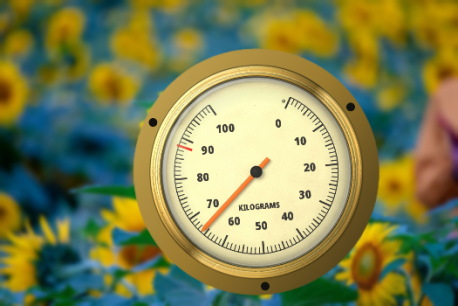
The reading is value=66 unit=kg
